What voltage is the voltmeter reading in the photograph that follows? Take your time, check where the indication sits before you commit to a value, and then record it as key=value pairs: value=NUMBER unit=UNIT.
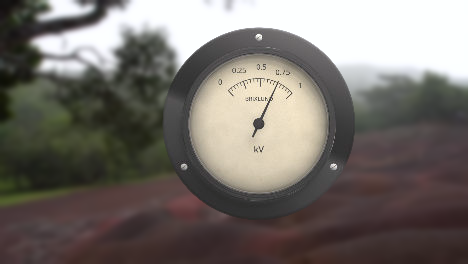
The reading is value=0.75 unit=kV
